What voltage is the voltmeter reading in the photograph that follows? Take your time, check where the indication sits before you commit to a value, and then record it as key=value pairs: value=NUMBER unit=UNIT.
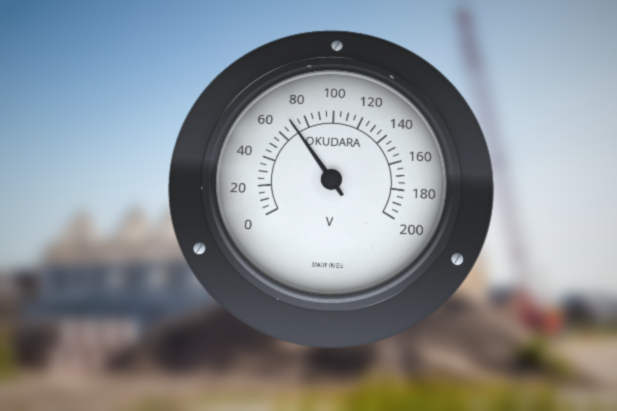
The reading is value=70 unit=V
